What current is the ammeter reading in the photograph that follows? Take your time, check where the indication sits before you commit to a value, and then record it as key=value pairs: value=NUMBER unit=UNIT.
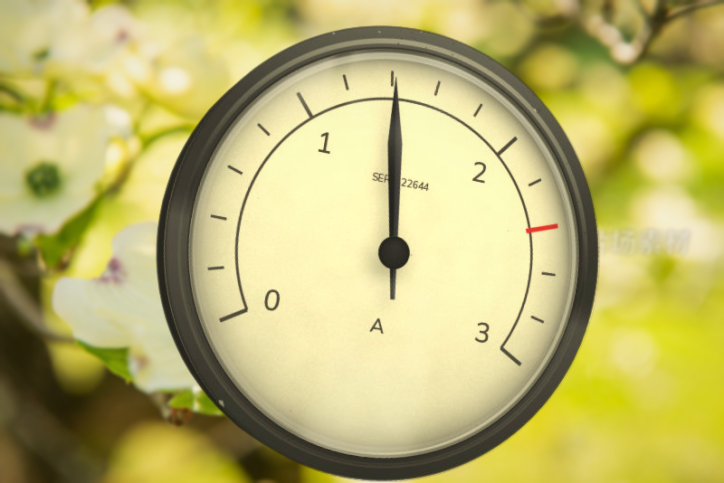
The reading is value=1.4 unit=A
